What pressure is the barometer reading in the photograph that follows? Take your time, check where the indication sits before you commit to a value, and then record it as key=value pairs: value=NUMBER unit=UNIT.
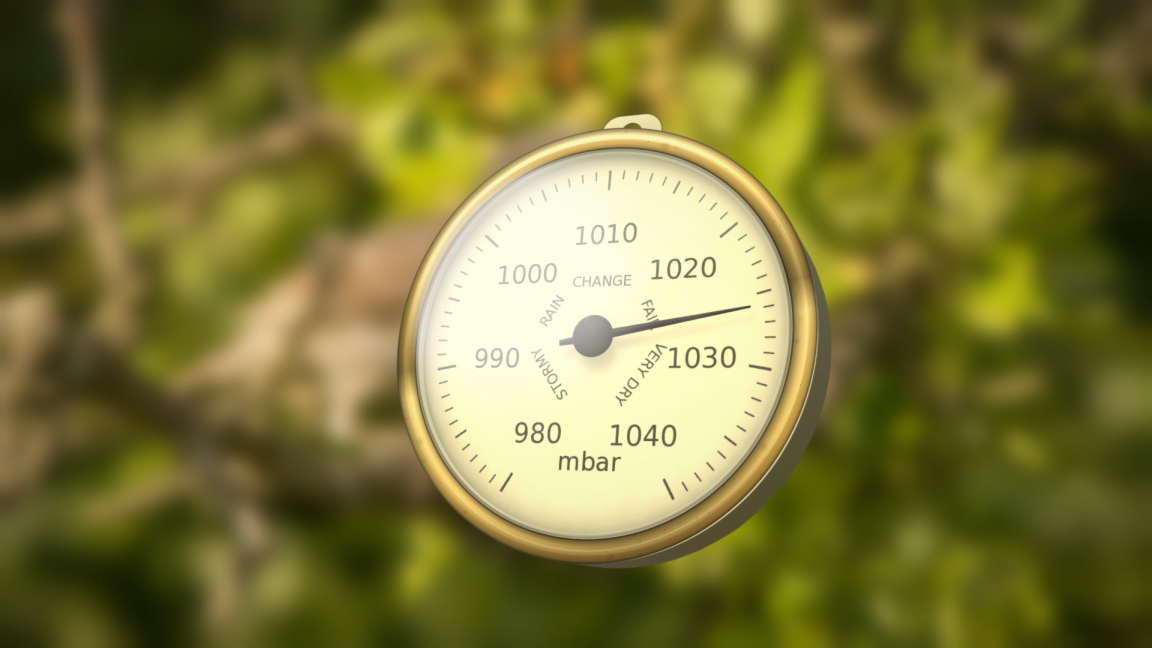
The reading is value=1026 unit=mbar
